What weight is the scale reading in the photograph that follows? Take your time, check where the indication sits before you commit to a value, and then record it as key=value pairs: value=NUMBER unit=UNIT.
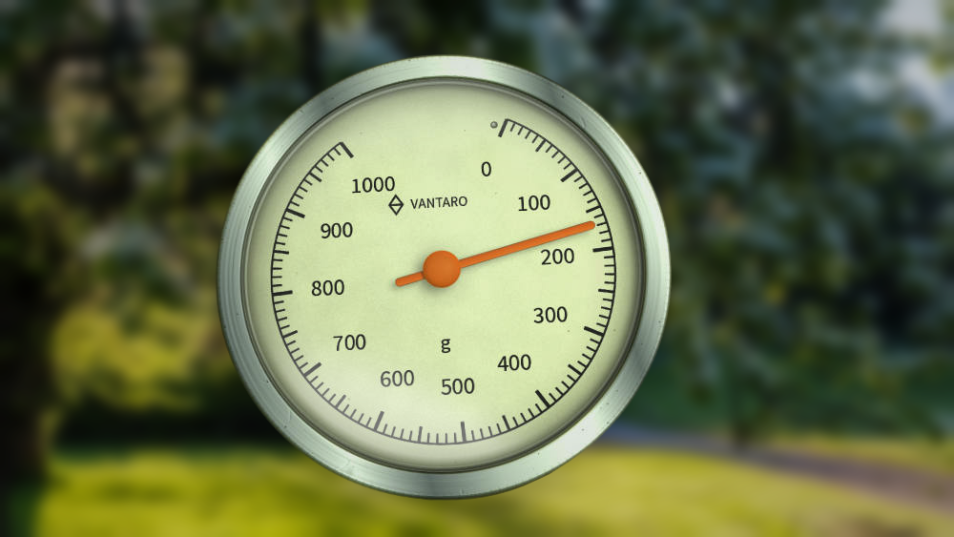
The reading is value=170 unit=g
